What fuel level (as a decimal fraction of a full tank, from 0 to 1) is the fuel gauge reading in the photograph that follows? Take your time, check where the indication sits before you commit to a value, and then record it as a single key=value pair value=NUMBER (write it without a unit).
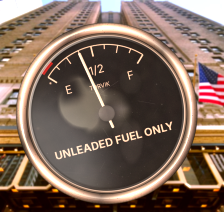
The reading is value=0.375
